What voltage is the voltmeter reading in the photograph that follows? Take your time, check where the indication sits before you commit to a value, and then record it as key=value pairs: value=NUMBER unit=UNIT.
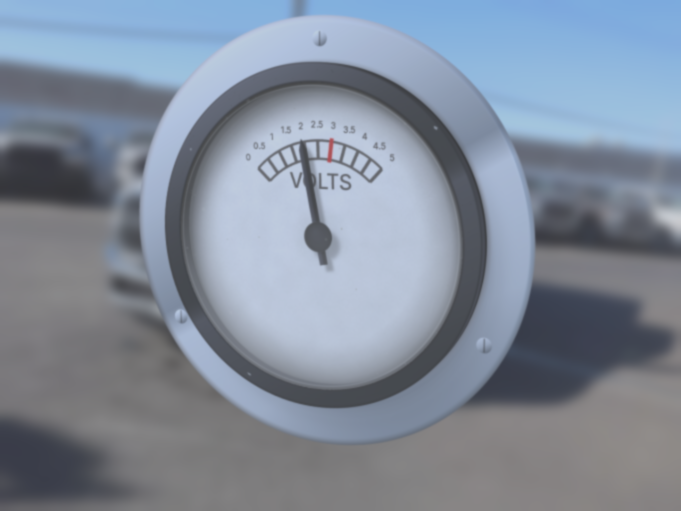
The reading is value=2 unit=V
